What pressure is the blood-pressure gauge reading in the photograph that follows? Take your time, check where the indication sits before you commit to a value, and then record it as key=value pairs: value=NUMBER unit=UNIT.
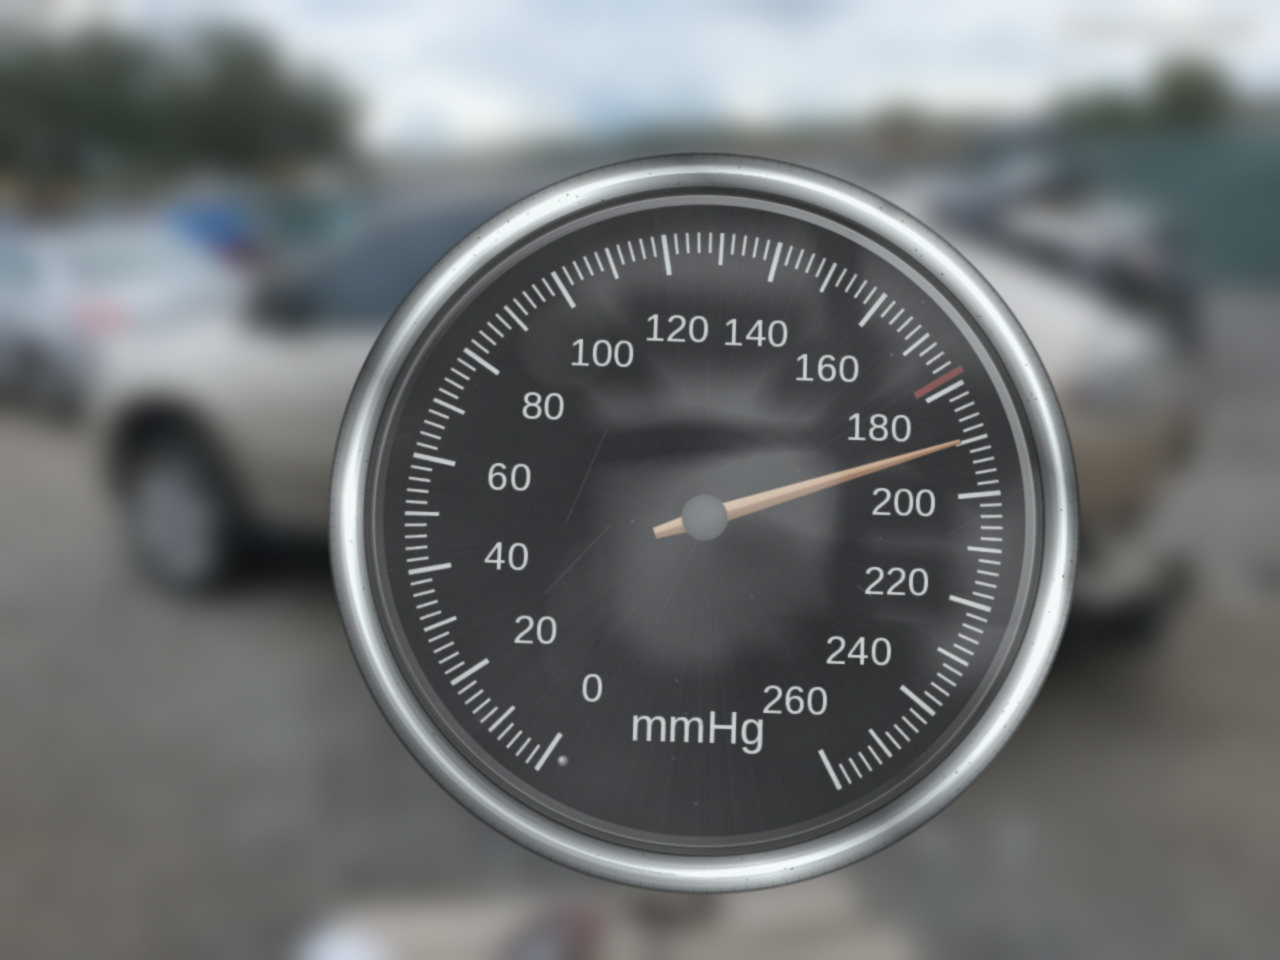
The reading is value=190 unit=mmHg
